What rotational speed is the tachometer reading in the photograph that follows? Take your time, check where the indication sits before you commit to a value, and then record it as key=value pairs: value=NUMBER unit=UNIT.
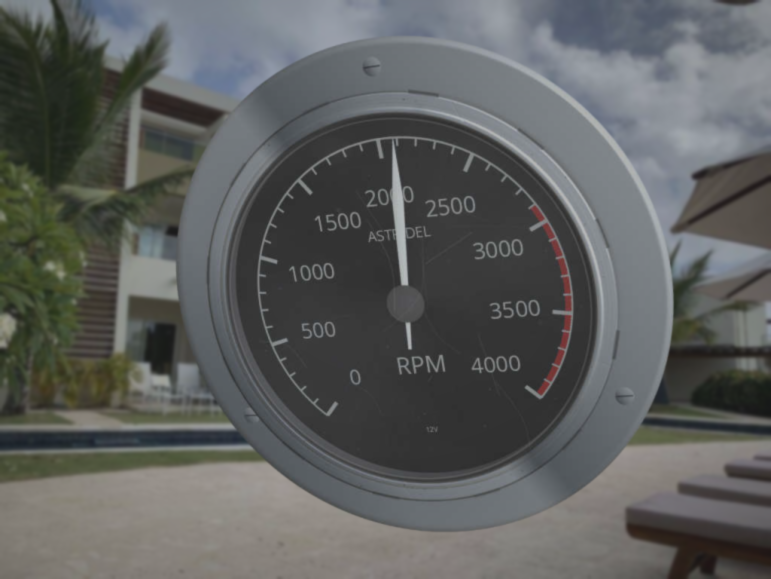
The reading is value=2100 unit=rpm
